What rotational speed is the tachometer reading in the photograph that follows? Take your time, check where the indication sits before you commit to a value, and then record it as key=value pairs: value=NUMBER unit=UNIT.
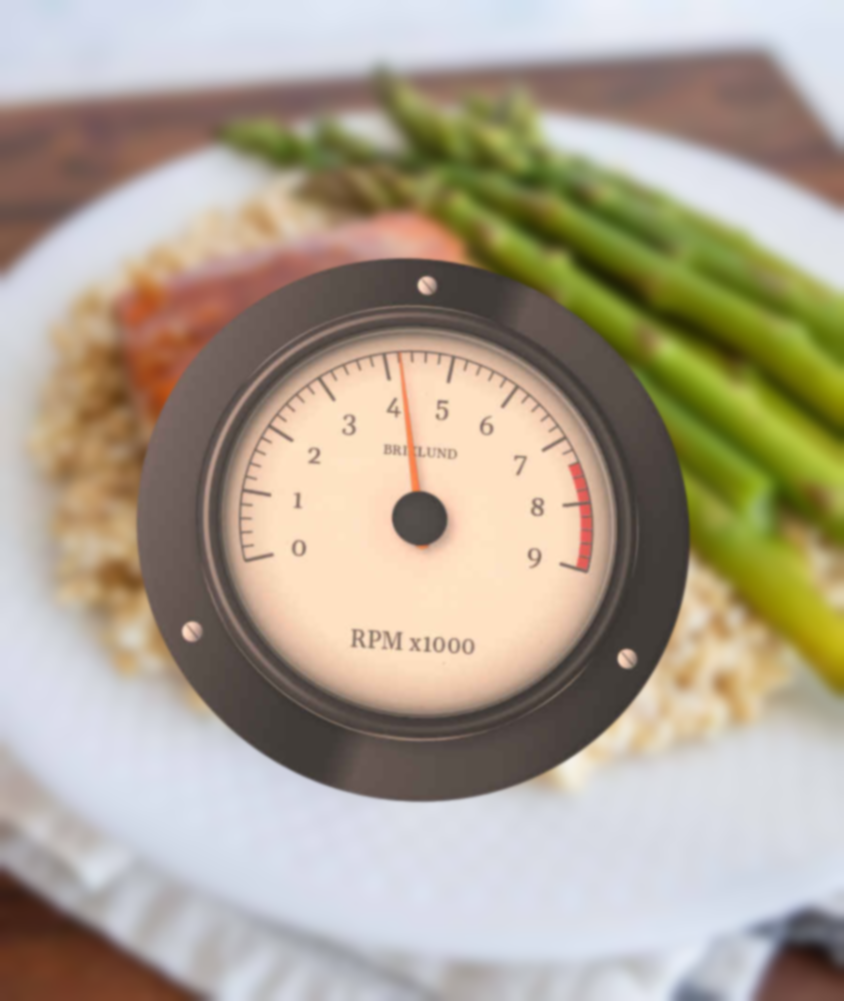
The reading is value=4200 unit=rpm
